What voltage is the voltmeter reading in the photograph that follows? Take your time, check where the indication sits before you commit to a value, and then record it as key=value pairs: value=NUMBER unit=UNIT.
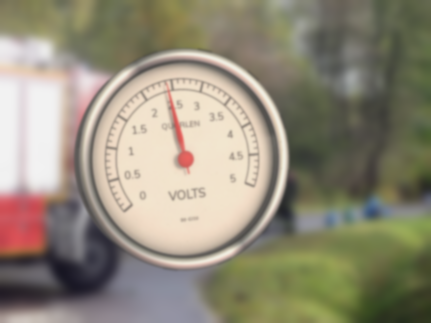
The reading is value=2.4 unit=V
